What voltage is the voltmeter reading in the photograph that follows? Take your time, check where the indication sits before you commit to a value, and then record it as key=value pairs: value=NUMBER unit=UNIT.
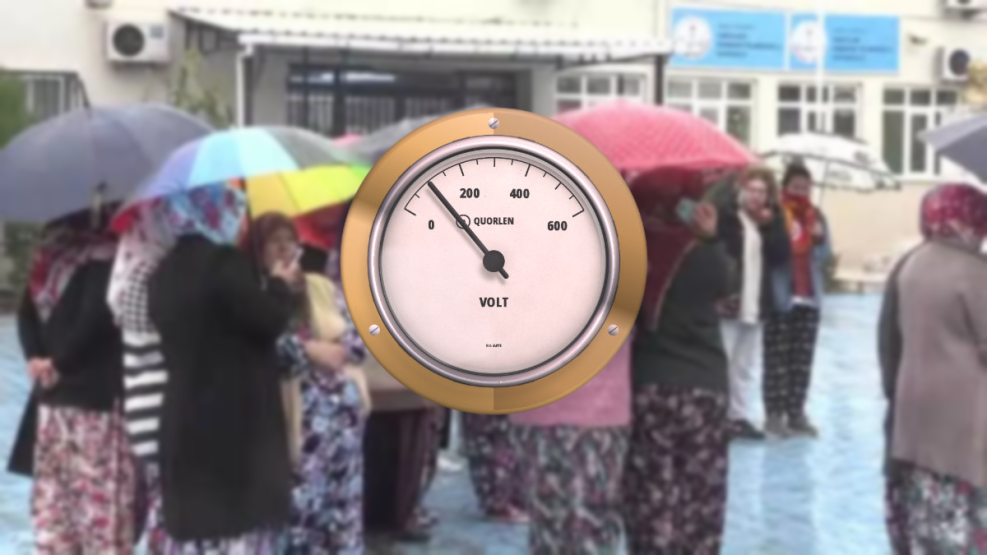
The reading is value=100 unit=V
